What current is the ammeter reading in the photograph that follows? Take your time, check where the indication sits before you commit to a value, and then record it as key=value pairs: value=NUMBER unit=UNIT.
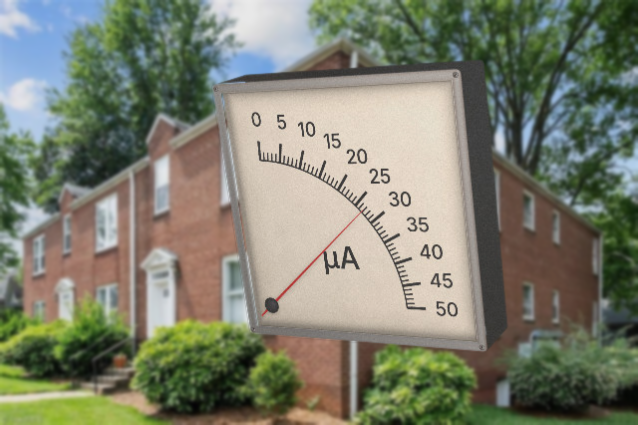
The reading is value=27 unit=µA
